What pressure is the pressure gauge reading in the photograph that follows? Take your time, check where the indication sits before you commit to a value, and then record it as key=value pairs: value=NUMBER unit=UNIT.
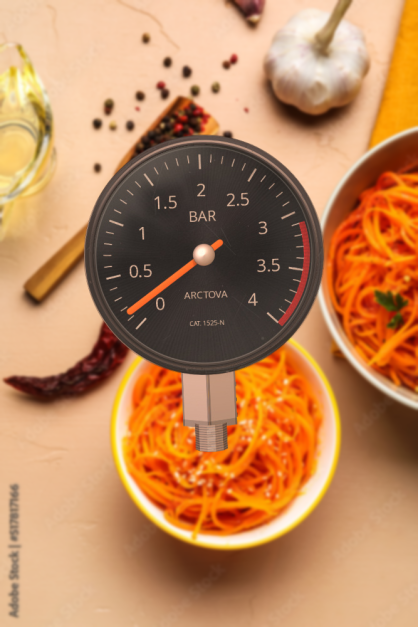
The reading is value=0.15 unit=bar
